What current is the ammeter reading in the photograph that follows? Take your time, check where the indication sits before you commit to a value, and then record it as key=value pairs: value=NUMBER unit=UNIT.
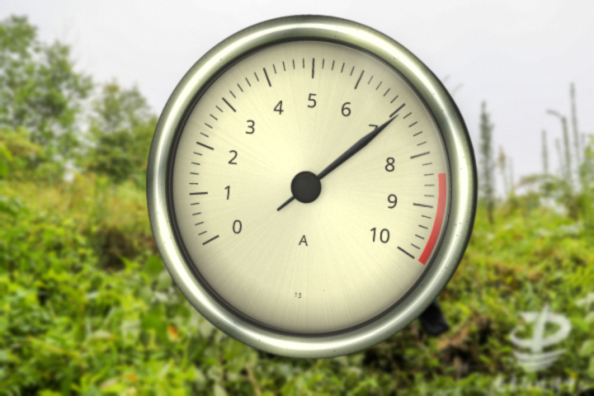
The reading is value=7.1 unit=A
